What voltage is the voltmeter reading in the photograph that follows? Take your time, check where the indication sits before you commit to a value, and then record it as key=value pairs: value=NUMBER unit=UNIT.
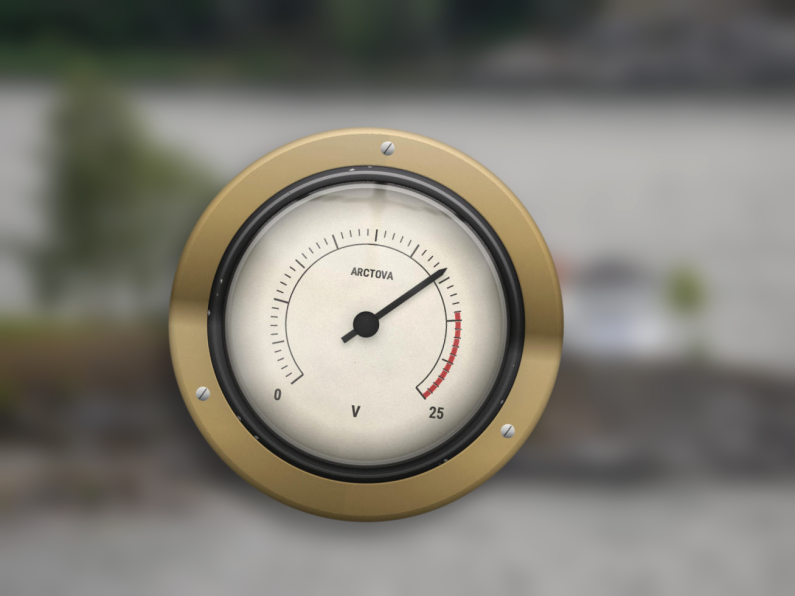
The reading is value=17 unit=V
